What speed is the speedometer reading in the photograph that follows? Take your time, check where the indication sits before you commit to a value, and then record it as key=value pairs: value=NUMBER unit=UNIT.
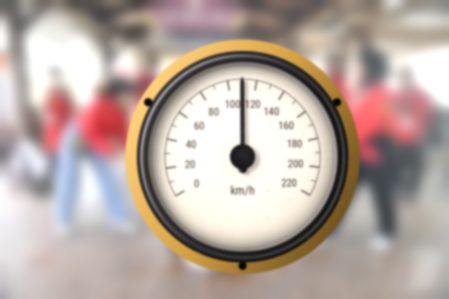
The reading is value=110 unit=km/h
